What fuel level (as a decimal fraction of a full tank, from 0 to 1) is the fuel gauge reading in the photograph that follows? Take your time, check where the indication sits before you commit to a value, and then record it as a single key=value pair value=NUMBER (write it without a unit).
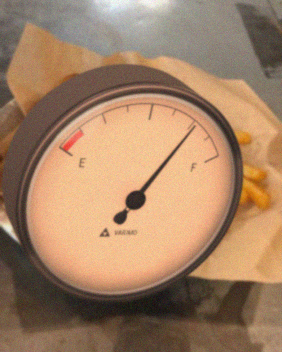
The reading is value=0.75
